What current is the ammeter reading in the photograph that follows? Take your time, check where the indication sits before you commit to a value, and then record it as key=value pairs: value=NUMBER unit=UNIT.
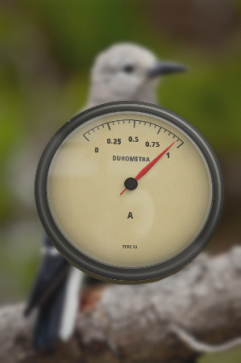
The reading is value=0.95 unit=A
